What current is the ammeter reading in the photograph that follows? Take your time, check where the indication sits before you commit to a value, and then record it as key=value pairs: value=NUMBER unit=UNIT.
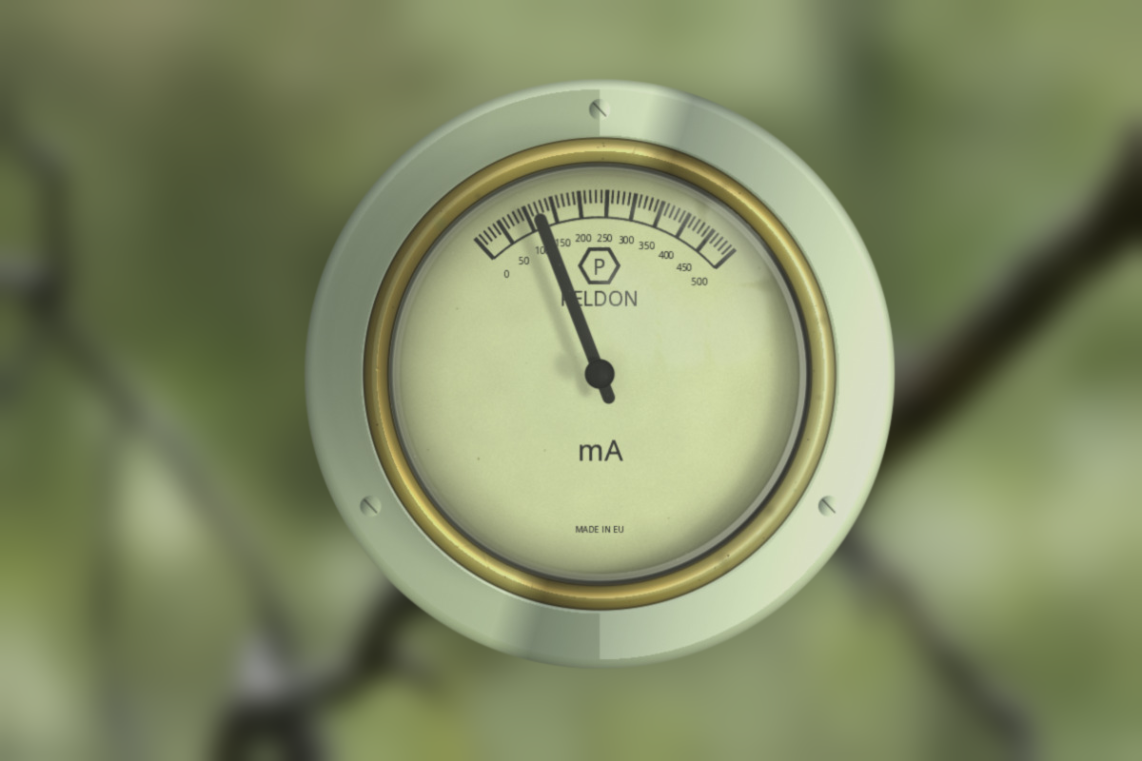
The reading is value=120 unit=mA
